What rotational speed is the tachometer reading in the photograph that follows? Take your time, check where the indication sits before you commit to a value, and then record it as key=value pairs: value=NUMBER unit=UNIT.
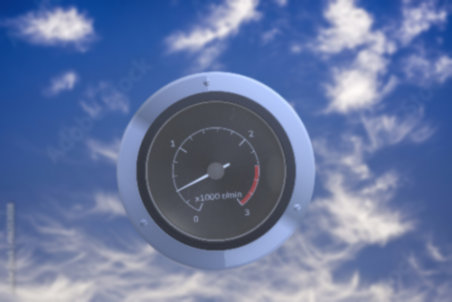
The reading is value=400 unit=rpm
